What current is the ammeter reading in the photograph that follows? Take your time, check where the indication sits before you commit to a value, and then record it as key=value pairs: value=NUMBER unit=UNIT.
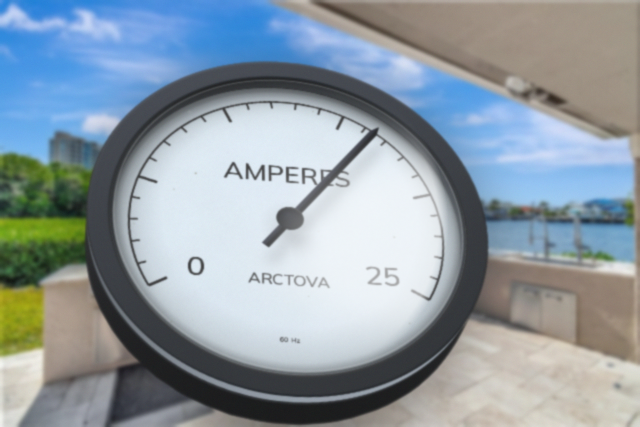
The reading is value=16.5 unit=A
